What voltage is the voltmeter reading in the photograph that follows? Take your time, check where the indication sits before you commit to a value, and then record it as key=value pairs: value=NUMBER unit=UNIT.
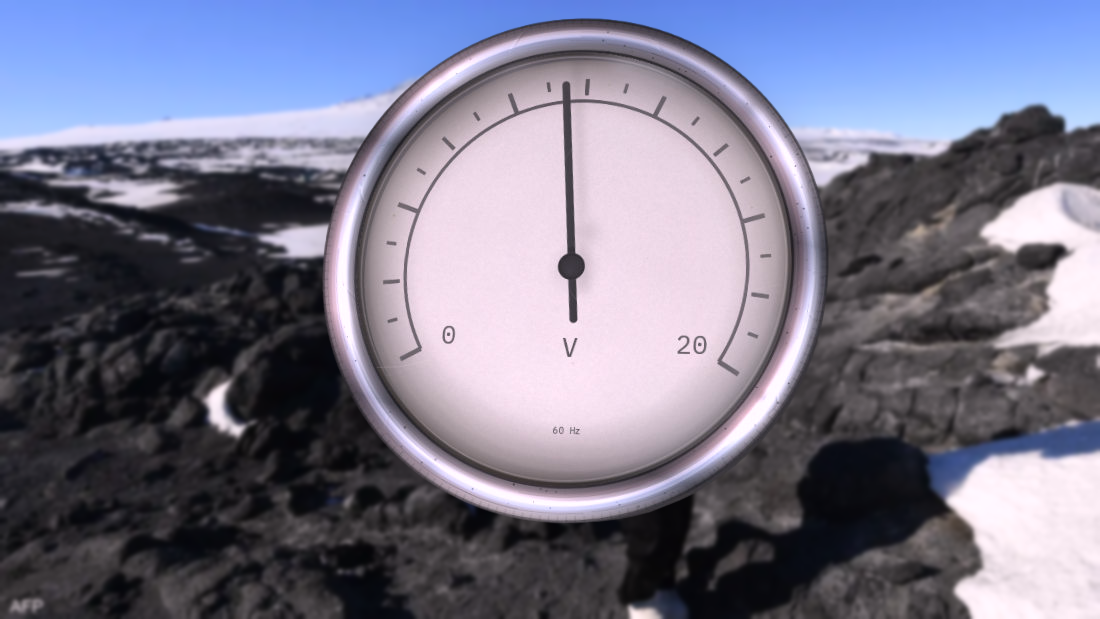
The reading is value=9.5 unit=V
